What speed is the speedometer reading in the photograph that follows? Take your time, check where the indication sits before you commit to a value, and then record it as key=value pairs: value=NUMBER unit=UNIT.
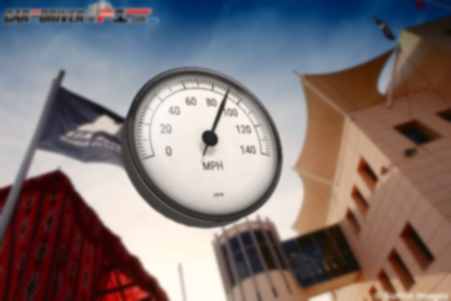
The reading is value=90 unit=mph
